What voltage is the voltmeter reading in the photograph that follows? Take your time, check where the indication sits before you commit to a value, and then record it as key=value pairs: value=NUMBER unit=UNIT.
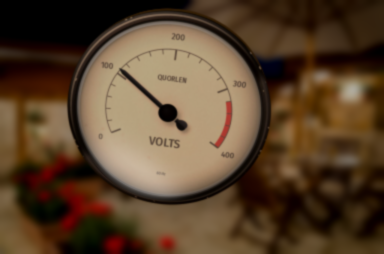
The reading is value=110 unit=V
